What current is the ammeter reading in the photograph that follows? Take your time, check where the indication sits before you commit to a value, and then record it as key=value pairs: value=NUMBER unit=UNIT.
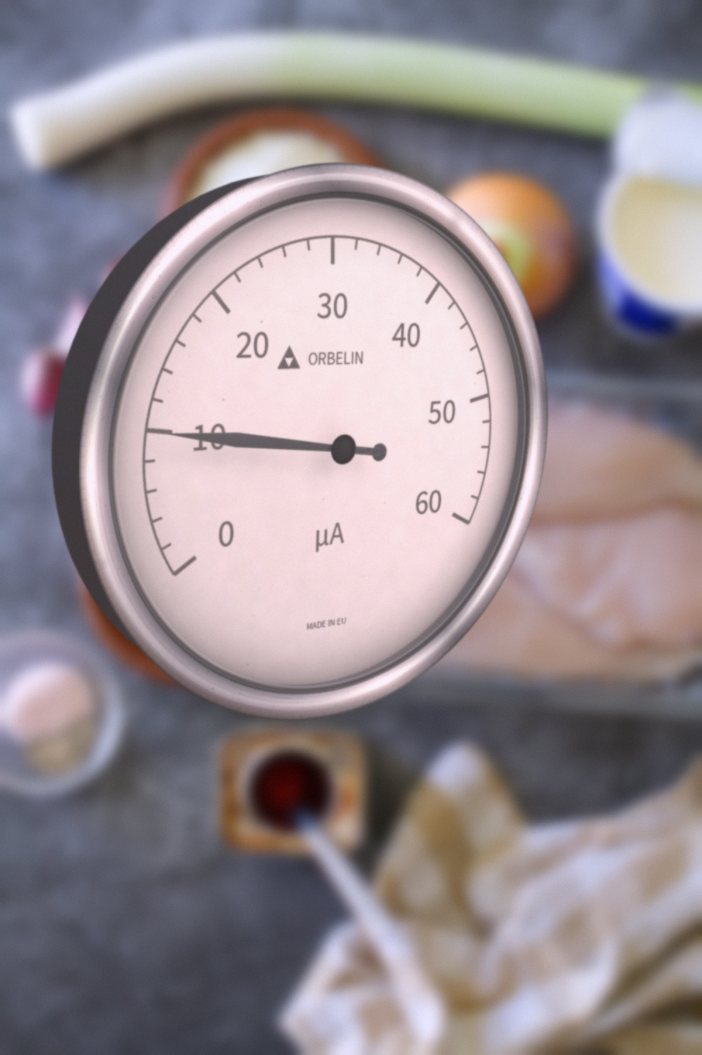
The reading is value=10 unit=µA
